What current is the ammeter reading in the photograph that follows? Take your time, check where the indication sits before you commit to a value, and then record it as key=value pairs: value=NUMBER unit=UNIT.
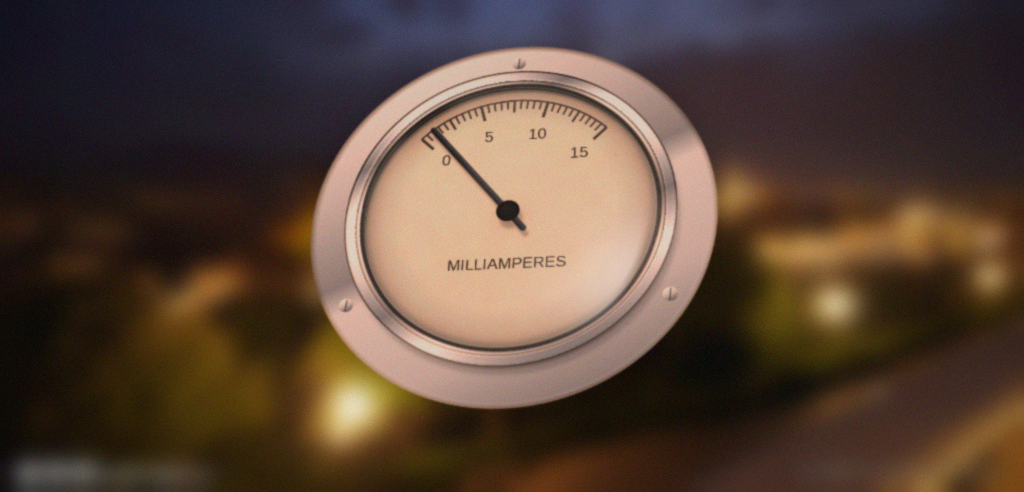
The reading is value=1 unit=mA
